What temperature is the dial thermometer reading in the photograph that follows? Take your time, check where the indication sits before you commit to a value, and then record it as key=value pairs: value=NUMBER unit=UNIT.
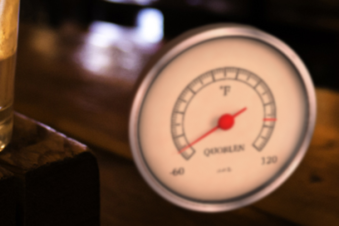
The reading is value=-50 unit=°F
